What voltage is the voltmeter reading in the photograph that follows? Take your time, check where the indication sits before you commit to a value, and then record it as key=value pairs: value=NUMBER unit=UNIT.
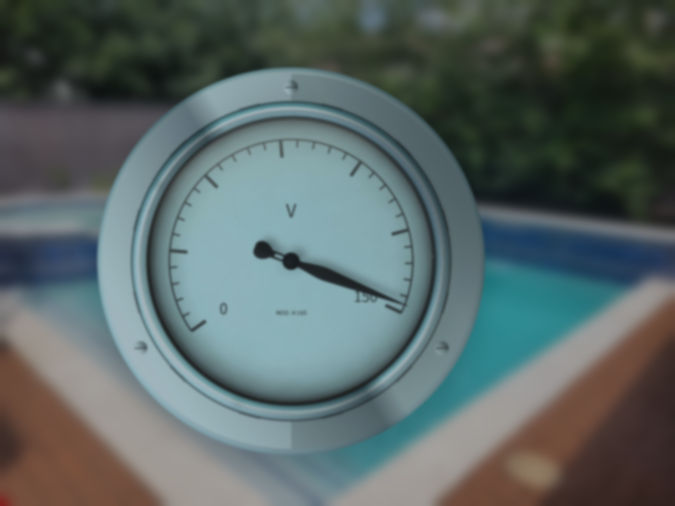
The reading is value=147.5 unit=V
